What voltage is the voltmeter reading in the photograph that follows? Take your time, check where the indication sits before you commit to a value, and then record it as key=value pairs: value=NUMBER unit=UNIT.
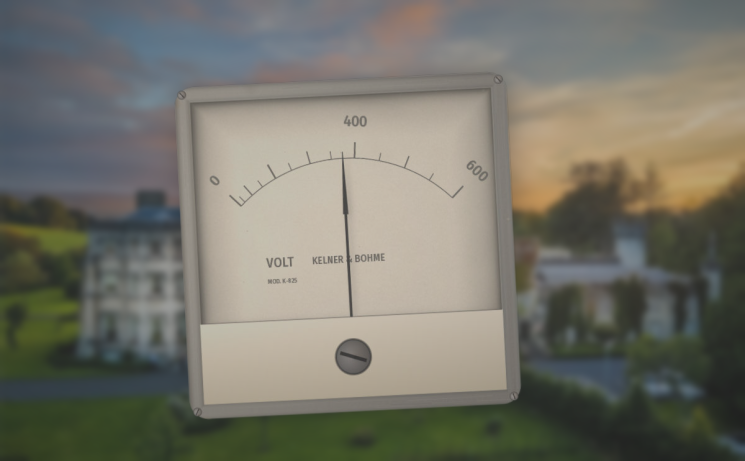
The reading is value=375 unit=V
